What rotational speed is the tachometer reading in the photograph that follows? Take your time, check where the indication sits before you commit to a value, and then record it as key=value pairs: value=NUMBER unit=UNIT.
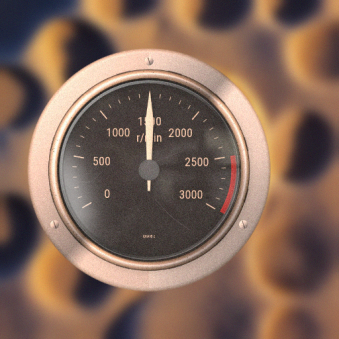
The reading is value=1500 unit=rpm
